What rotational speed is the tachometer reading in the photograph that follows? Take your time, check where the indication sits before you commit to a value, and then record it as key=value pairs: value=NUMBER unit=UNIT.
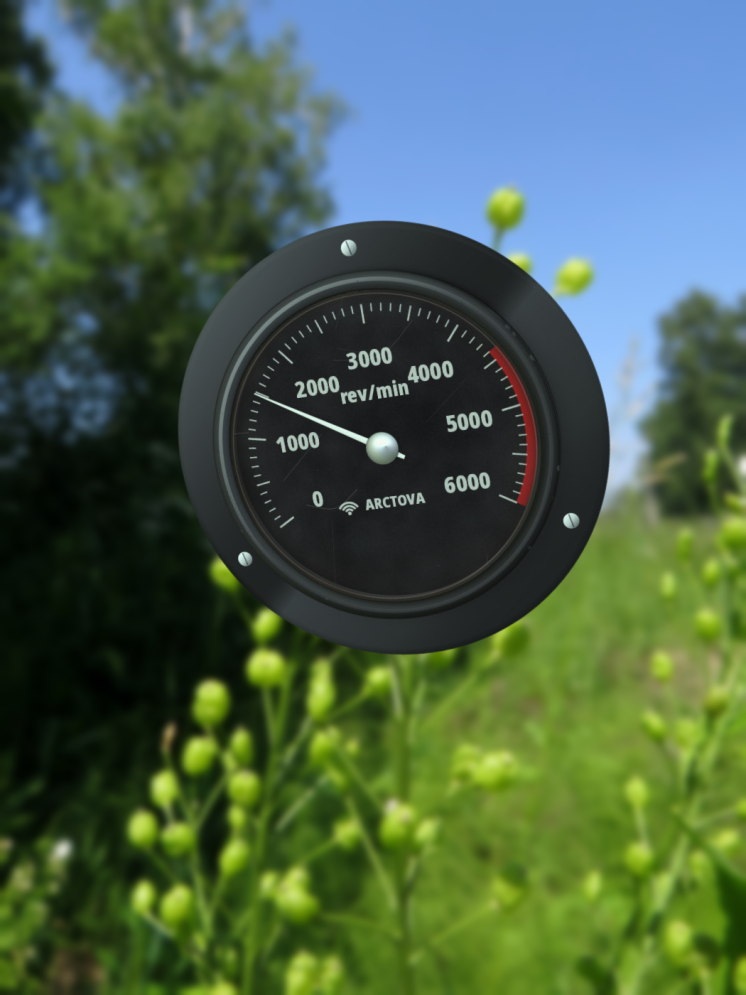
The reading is value=1500 unit=rpm
